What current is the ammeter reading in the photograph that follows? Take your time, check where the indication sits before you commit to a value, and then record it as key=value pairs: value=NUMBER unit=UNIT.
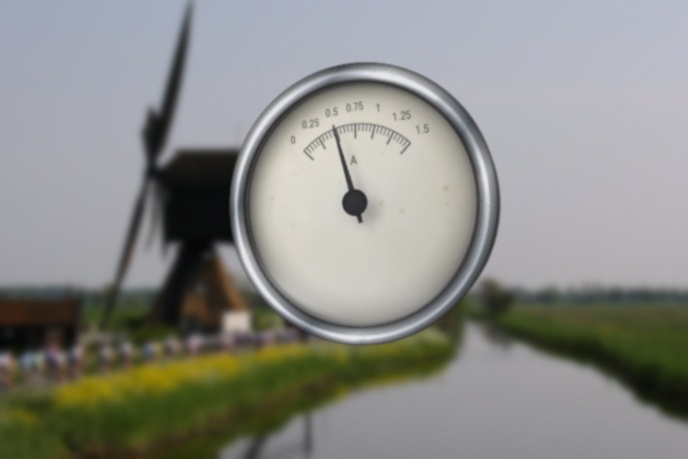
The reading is value=0.5 unit=A
